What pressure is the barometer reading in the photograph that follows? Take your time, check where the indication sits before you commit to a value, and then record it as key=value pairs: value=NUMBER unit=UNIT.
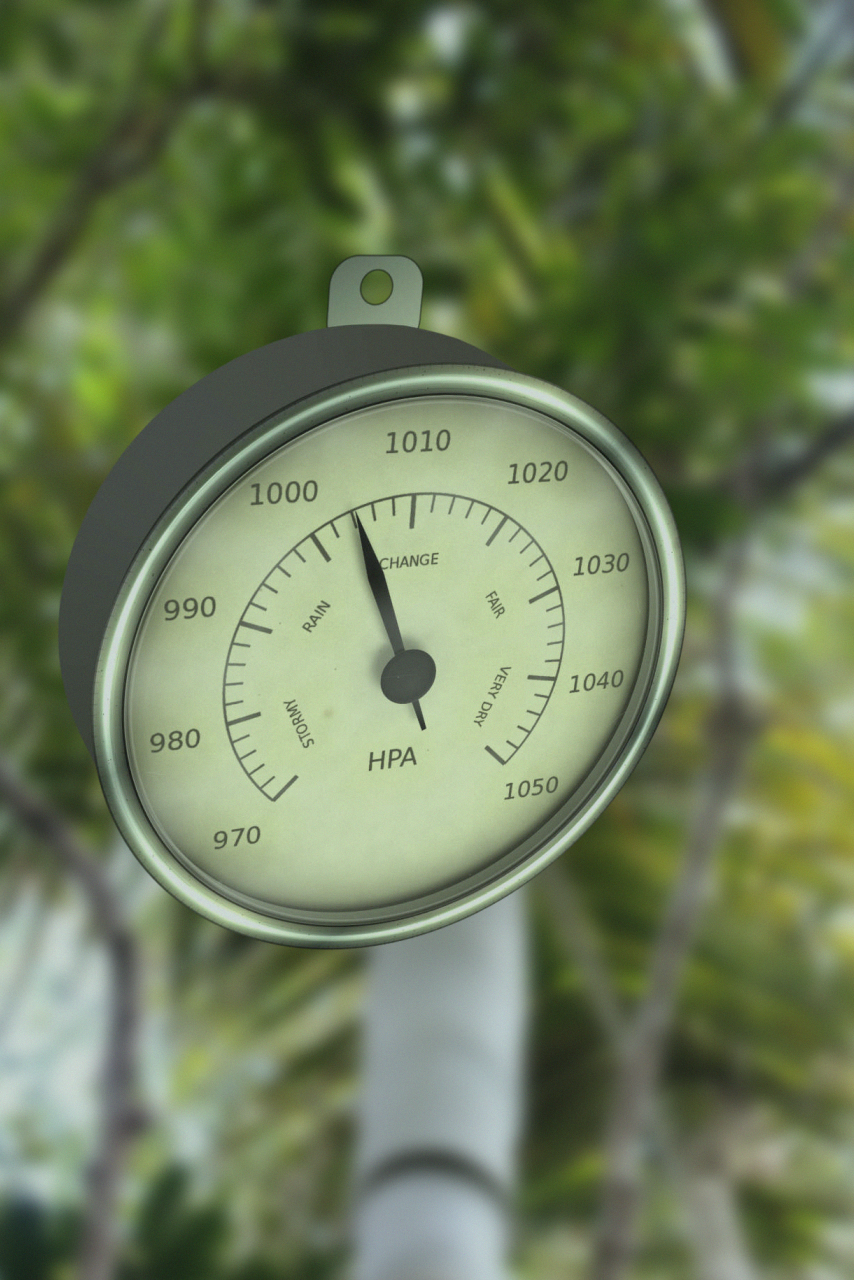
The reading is value=1004 unit=hPa
